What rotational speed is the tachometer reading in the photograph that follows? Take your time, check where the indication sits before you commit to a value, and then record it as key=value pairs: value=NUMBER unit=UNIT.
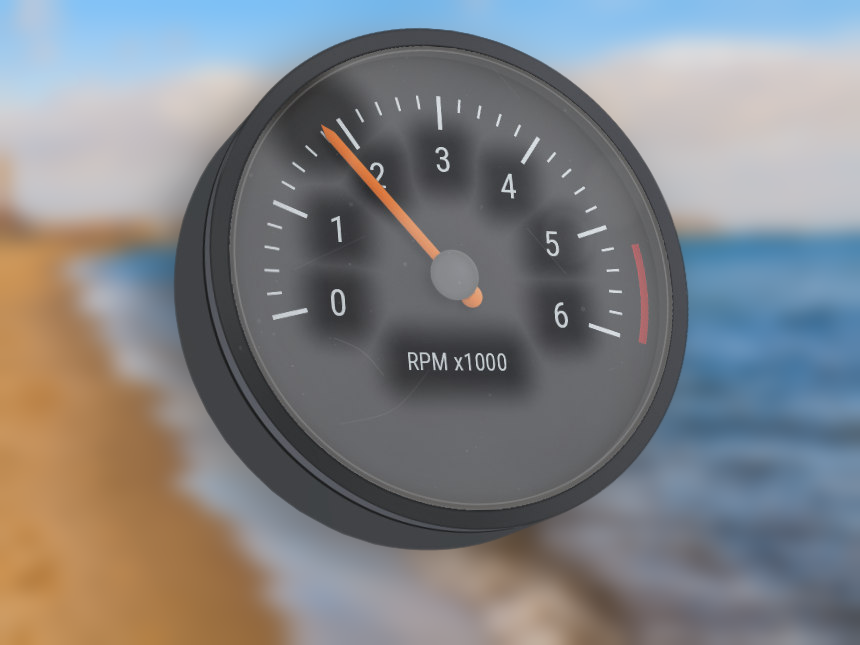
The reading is value=1800 unit=rpm
